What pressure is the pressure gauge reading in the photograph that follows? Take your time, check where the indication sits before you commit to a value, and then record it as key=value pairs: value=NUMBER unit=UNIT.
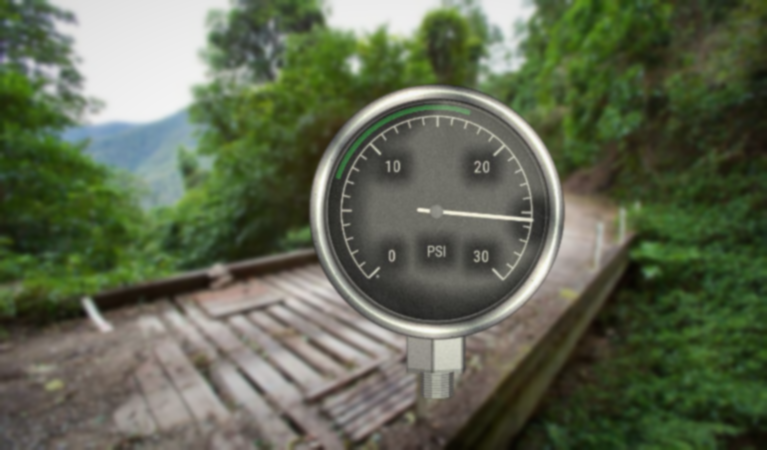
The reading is value=25.5 unit=psi
